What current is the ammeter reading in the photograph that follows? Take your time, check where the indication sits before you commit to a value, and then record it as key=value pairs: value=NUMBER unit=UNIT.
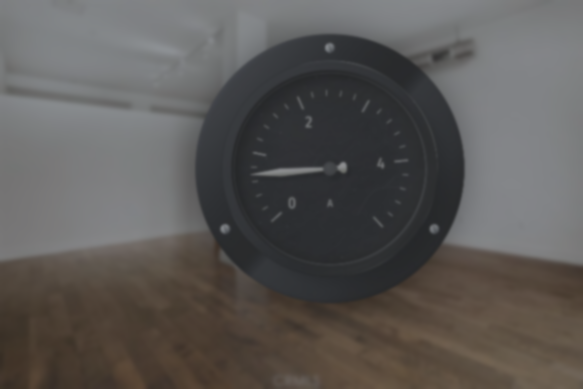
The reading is value=0.7 unit=A
